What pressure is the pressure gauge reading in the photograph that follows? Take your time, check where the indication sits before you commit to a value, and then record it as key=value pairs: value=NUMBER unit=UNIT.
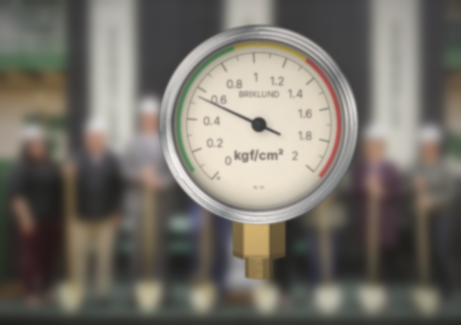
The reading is value=0.55 unit=kg/cm²
